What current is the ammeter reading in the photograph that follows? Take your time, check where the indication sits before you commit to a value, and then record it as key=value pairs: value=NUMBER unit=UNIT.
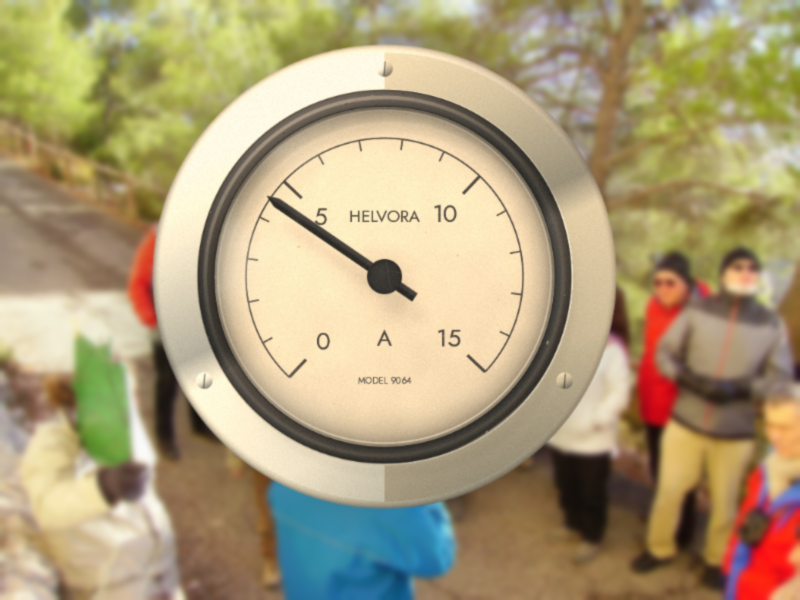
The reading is value=4.5 unit=A
